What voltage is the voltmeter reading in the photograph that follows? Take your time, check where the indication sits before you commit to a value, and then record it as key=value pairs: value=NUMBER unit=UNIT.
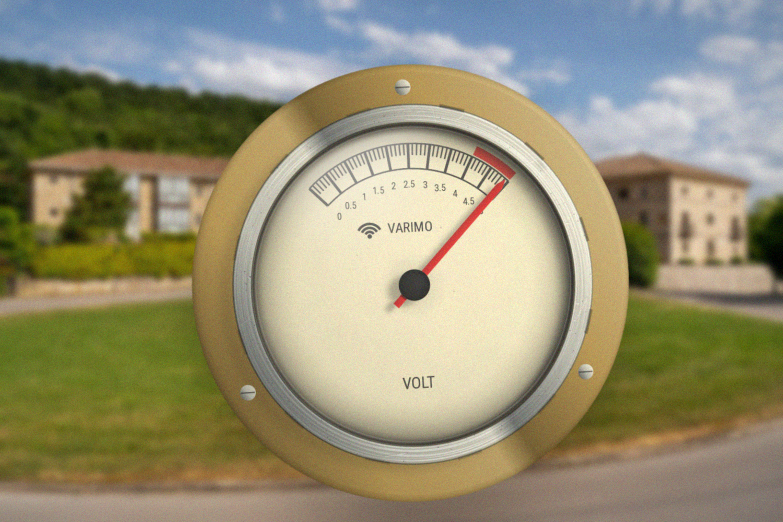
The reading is value=4.9 unit=V
